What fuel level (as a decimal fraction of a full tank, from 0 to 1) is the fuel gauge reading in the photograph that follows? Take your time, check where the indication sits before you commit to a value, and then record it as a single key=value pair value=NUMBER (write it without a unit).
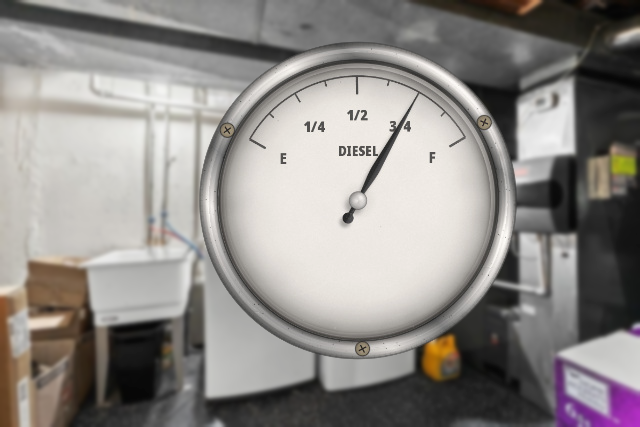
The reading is value=0.75
